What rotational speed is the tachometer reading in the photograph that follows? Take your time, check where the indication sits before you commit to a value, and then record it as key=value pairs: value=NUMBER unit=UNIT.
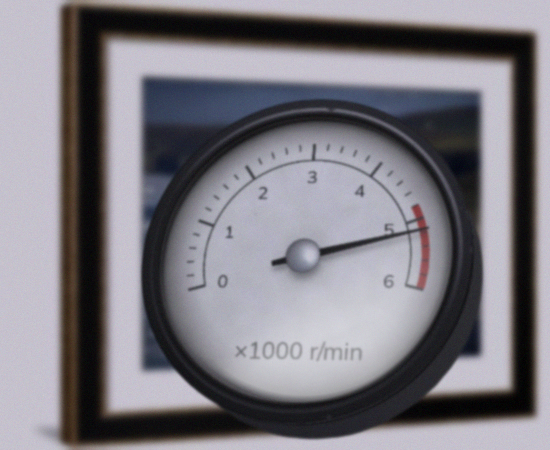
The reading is value=5200 unit=rpm
